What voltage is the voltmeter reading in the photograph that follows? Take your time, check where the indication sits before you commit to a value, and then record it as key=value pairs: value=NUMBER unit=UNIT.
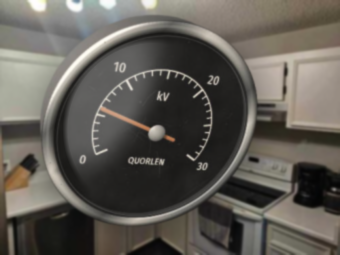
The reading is value=6 unit=kV
